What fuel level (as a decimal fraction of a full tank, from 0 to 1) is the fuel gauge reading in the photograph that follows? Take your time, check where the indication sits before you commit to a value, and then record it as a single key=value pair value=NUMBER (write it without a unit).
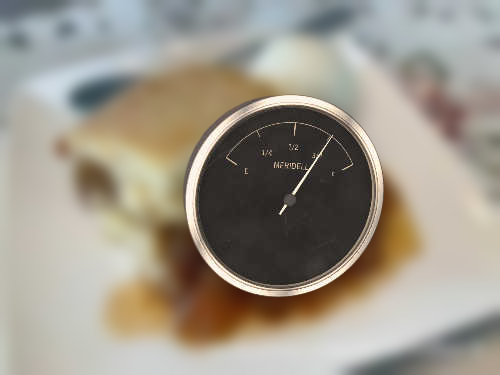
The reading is value=0.75
